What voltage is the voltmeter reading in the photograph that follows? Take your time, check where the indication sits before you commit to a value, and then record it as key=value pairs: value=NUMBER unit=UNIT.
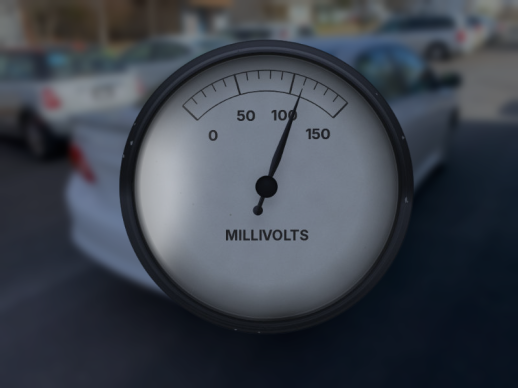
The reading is value=110 unit=mV
